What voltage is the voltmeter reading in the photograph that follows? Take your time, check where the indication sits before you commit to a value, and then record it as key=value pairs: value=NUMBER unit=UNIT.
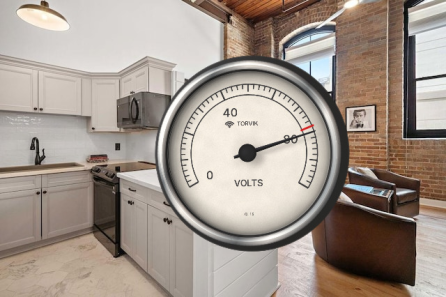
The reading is value=80 unit=V
